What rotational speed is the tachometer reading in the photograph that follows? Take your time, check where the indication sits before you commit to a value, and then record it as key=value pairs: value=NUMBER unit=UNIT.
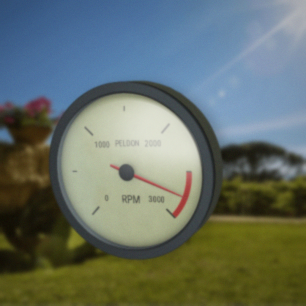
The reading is value=2750 unit=rpm
